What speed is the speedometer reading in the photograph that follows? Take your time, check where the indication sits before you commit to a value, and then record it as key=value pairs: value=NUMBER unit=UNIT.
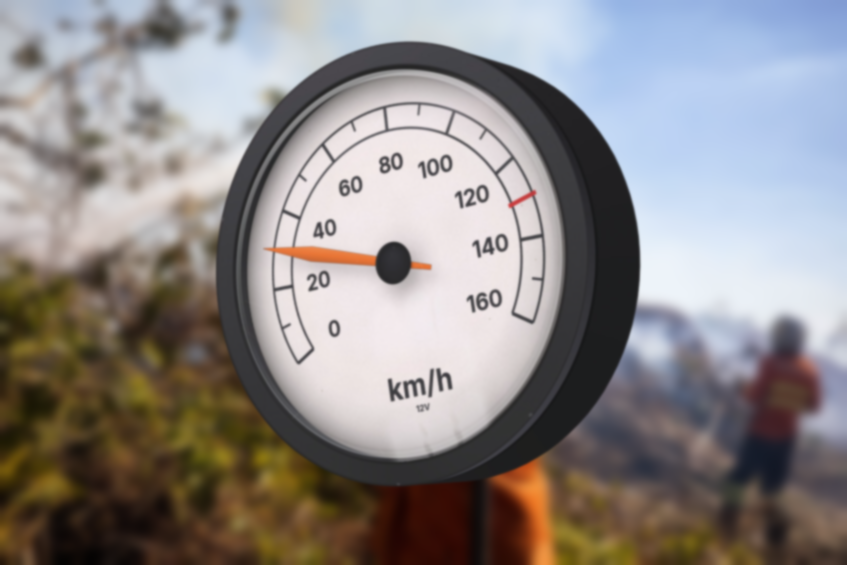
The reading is value=30 unit=km/h
